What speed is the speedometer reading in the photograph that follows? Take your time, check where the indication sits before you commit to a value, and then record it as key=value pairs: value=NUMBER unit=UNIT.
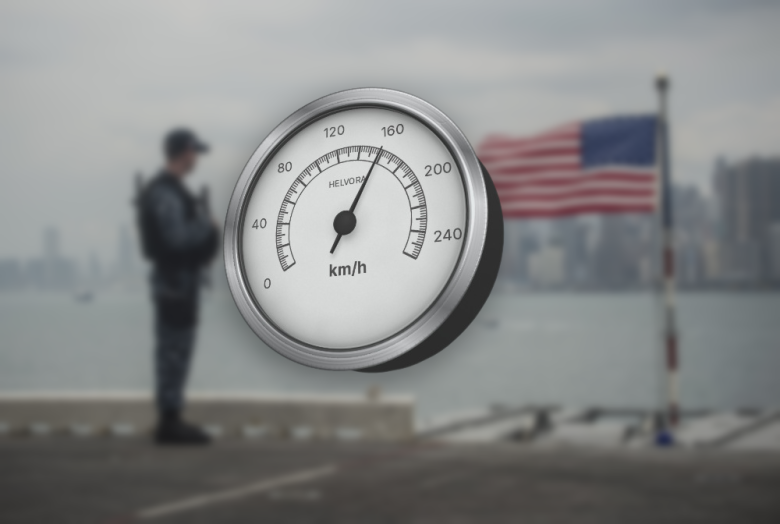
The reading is value=160 unit=km/h
